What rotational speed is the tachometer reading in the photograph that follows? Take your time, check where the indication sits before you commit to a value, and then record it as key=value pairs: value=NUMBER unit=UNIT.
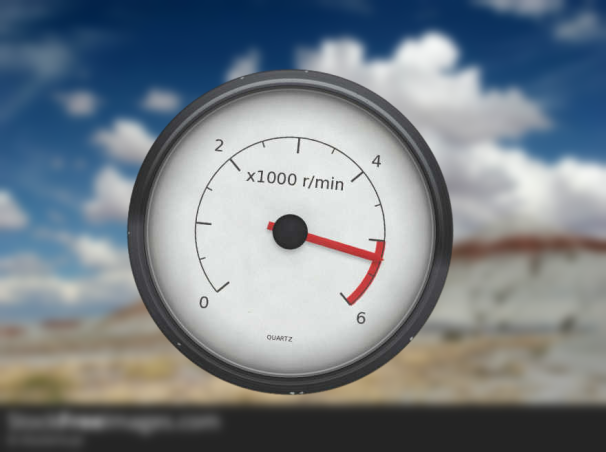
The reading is value=5250 unit=rpm
